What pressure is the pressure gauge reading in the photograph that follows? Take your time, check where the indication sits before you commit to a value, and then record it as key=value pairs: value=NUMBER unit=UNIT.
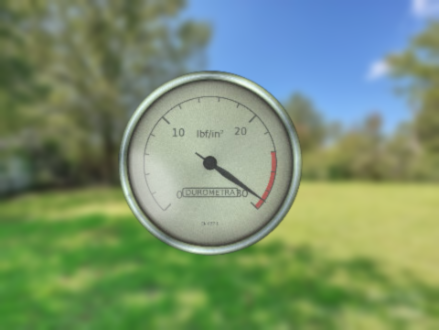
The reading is value=29 unit=psi
